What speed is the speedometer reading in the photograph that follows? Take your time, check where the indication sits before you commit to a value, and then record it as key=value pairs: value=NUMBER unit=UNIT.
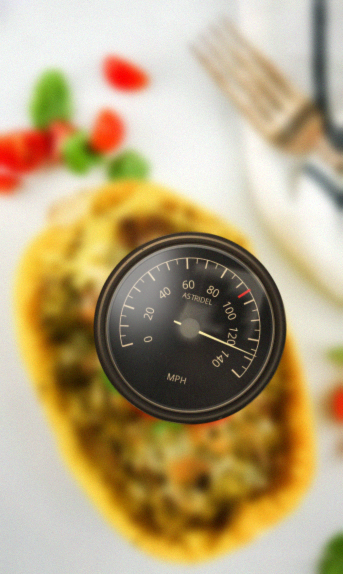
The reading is value=127.5 unit=mph
